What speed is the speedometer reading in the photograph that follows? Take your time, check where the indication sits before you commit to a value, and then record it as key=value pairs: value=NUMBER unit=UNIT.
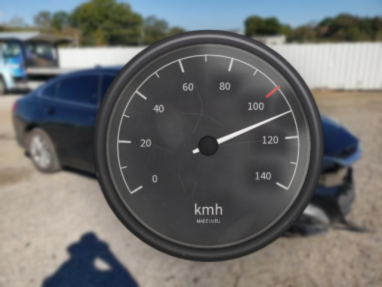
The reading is value=110 unit=km/h
